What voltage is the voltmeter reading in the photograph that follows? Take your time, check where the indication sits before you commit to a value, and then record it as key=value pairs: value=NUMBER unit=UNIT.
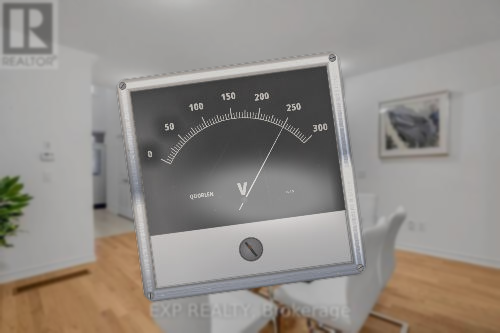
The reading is value=250 unit=V
